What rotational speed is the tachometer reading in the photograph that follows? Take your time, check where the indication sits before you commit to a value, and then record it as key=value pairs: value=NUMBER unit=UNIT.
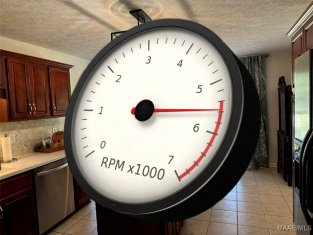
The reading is value=5600 unit=rpm
